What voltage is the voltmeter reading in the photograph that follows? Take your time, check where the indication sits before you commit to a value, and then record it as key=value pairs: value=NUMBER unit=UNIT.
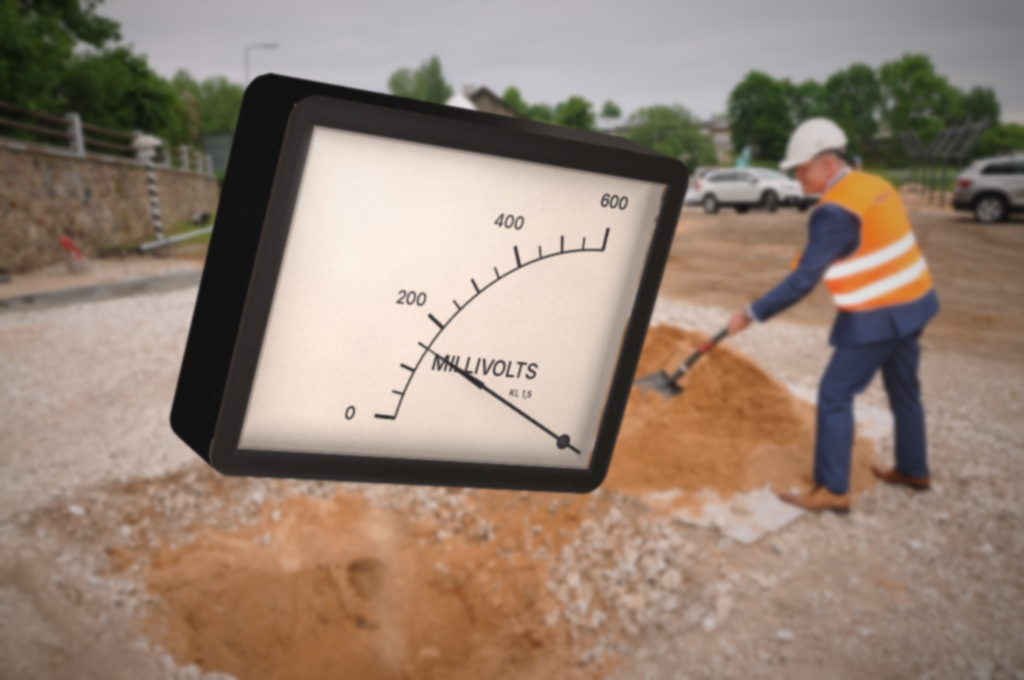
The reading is value=150 unit=mV
